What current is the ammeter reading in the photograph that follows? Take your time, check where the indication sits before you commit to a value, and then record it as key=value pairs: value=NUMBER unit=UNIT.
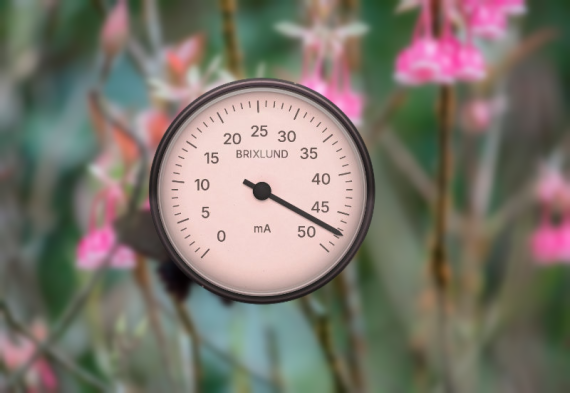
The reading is value=47.5 unit=mA
